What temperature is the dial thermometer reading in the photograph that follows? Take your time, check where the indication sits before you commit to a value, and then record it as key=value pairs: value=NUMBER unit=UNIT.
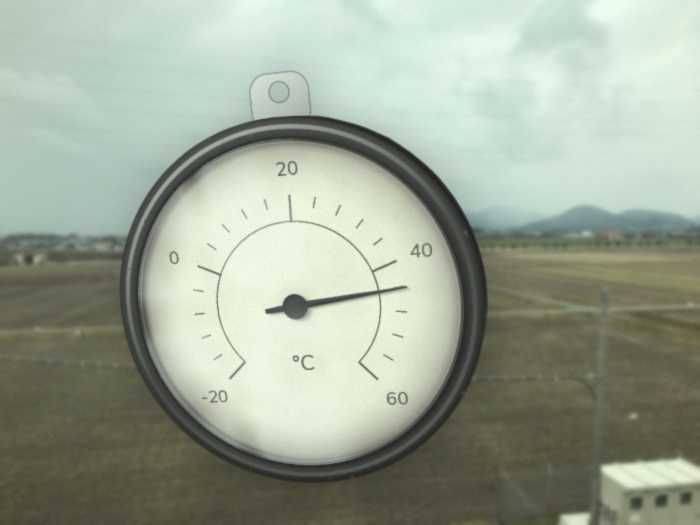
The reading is value=44 unit=°C
